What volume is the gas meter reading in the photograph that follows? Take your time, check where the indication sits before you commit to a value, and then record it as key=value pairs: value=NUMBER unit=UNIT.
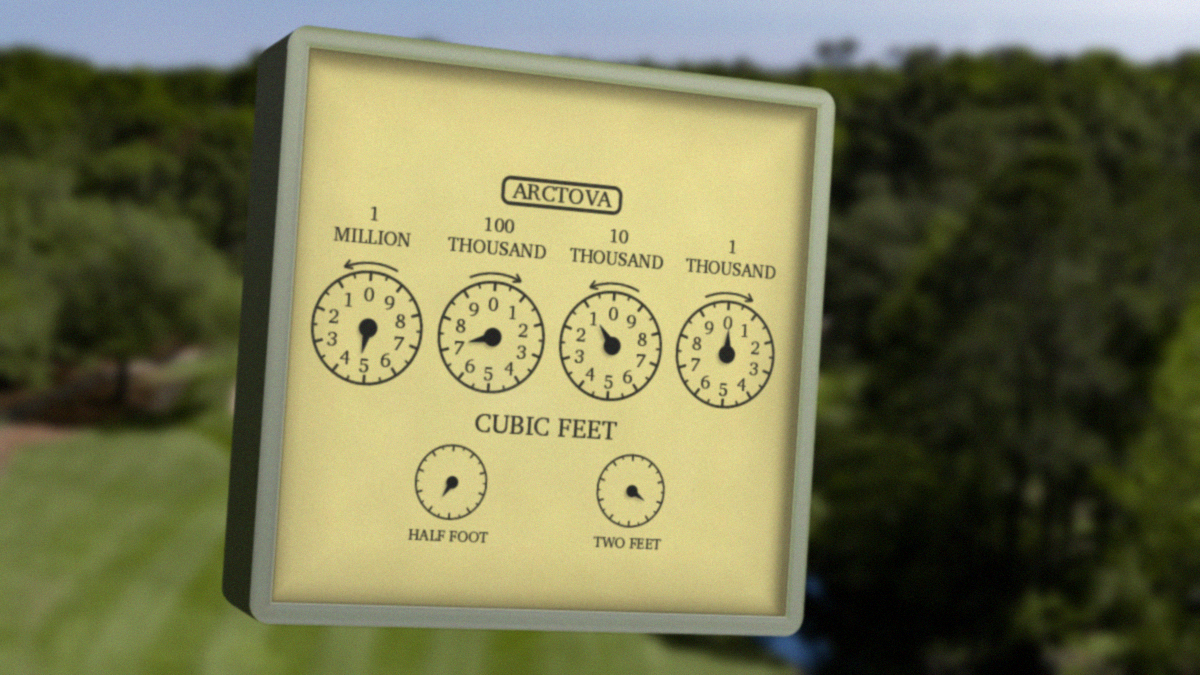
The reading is value=471000 unit=ft³
